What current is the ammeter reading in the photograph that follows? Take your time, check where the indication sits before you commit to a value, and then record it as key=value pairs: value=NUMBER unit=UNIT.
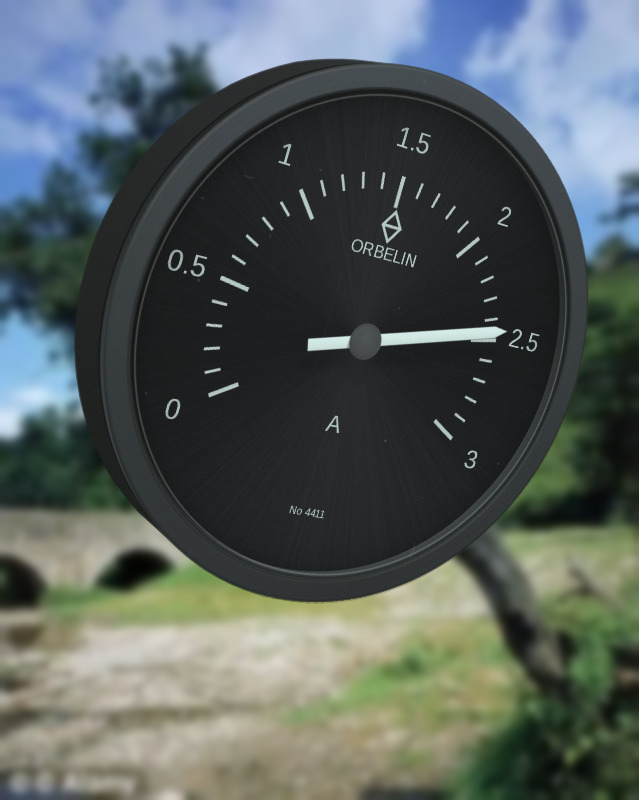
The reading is value=2.45 unit=A
